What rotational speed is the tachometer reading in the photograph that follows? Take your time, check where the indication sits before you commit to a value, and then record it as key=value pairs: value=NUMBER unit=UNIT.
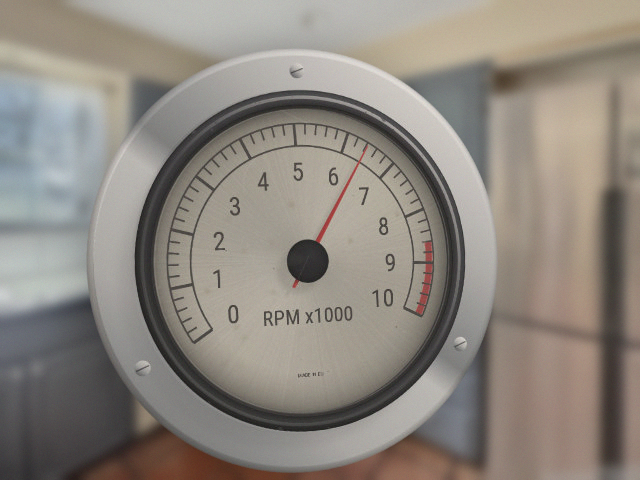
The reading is value=6400 unit=rpm
